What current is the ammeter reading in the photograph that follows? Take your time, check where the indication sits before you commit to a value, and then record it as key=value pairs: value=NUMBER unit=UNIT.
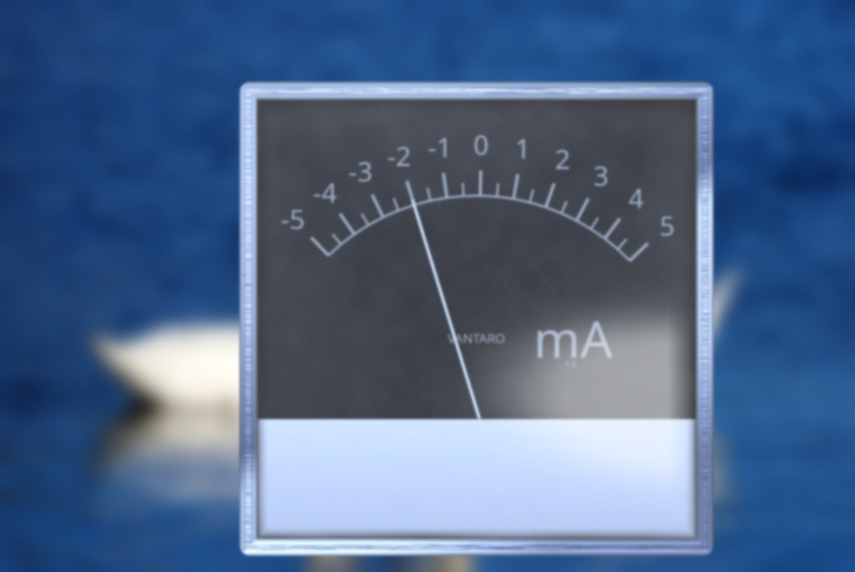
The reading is value=-2 unit=mA
